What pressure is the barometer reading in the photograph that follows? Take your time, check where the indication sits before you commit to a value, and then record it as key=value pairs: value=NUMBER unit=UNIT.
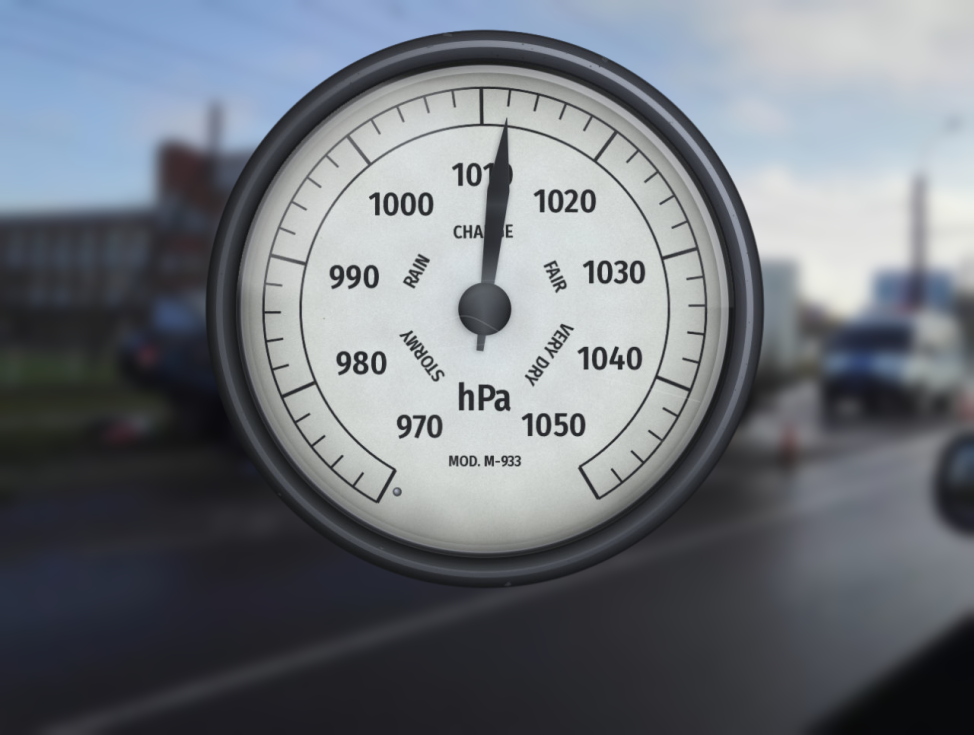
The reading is value=1012 unit=hPa
